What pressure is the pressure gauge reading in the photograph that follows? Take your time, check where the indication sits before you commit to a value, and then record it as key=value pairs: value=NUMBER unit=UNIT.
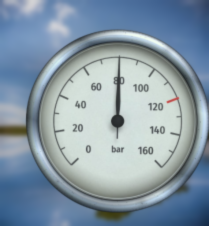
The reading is value=80 unit=bar
